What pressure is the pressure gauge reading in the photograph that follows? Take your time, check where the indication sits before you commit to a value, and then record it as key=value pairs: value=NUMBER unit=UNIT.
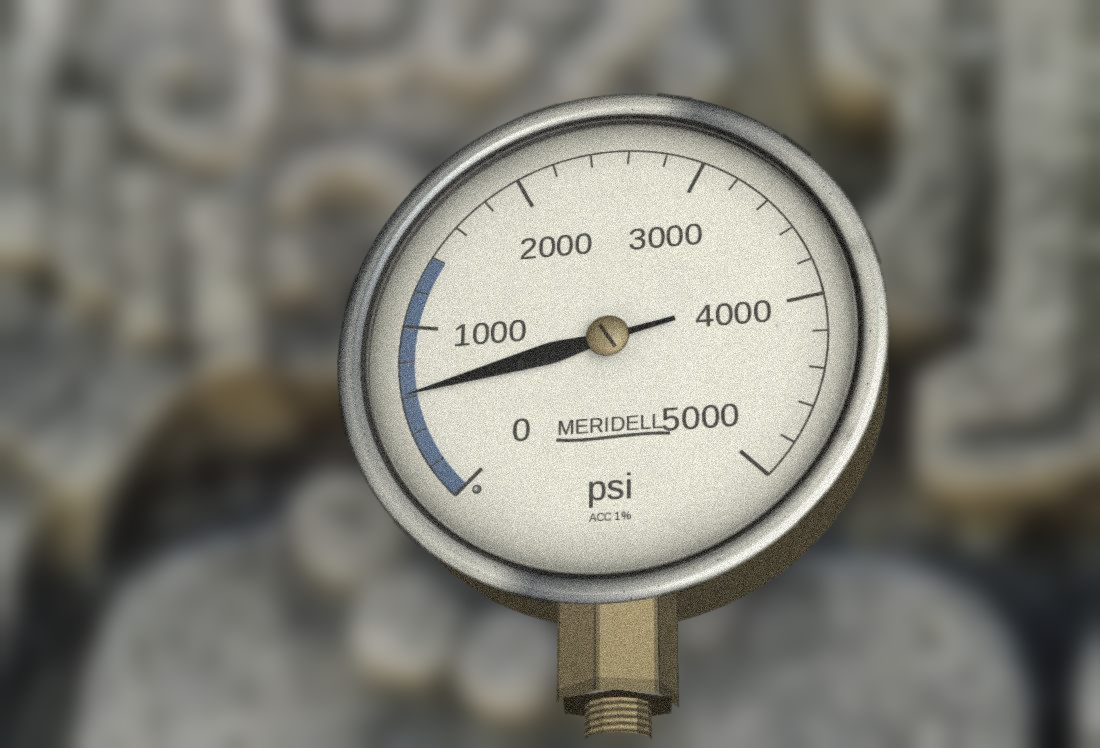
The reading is value=600 unit=psi
